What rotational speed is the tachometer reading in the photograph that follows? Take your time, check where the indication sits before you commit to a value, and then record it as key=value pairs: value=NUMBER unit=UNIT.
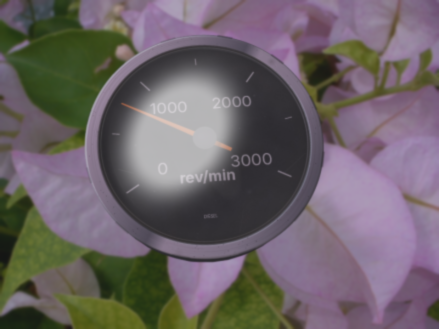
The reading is value=750 unit=rpm
